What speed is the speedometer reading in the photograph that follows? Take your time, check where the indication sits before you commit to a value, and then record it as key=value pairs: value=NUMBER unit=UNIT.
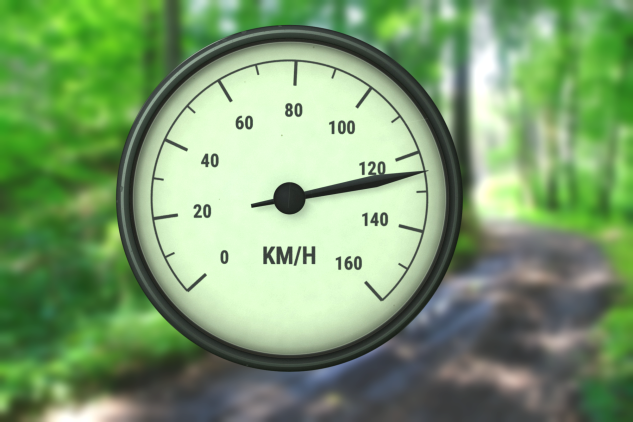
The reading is value=125 unit=km/h
